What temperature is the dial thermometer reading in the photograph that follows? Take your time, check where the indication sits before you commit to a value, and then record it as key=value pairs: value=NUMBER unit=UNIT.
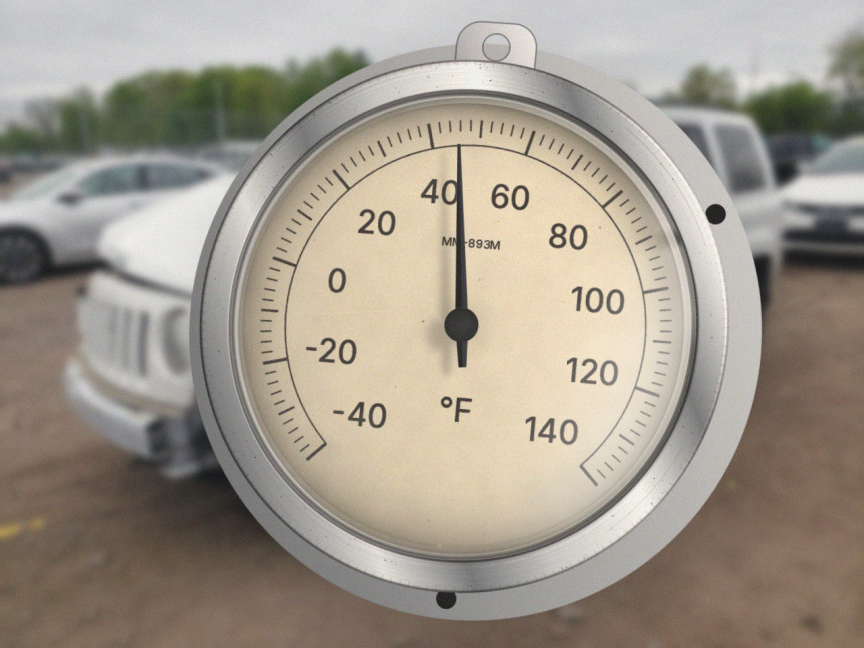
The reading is value=46 unit=°F
